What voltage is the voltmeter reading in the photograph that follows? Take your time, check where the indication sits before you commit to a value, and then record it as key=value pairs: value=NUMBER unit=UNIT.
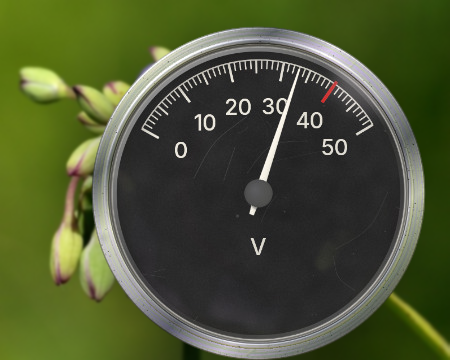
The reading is value=33 unit=V
